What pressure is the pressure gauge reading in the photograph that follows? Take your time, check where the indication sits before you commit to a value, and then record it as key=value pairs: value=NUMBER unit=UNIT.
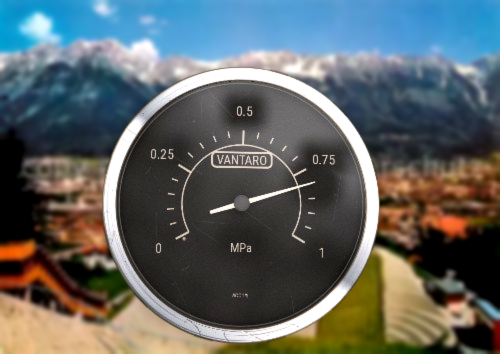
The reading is value=0.8 unit=MPa
